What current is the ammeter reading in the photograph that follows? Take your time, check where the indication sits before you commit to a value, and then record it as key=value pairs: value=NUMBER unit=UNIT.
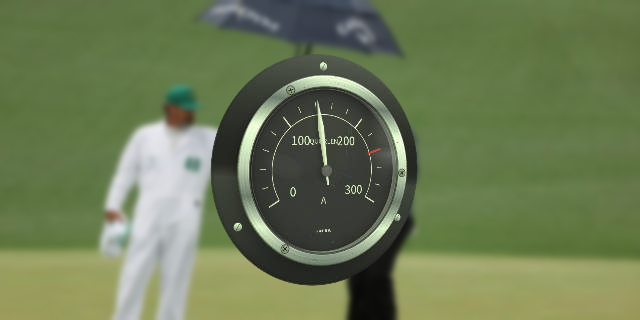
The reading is value=140 unit=A
